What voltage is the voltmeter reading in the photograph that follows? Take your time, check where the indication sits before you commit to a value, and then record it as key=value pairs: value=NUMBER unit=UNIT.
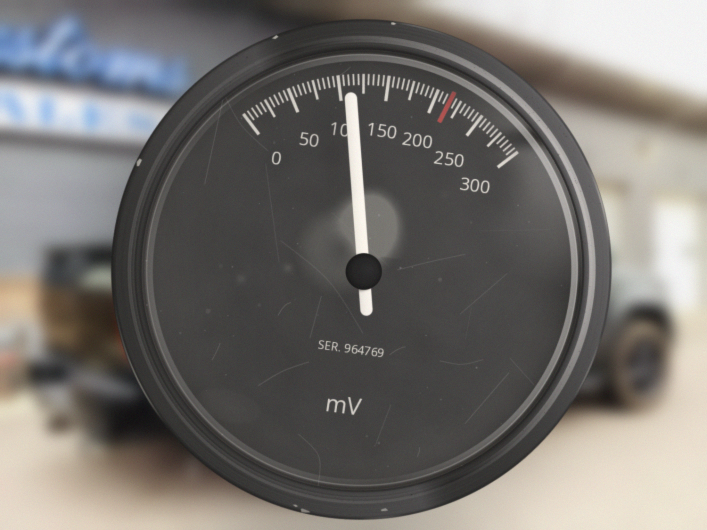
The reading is value=110 unit=mV
